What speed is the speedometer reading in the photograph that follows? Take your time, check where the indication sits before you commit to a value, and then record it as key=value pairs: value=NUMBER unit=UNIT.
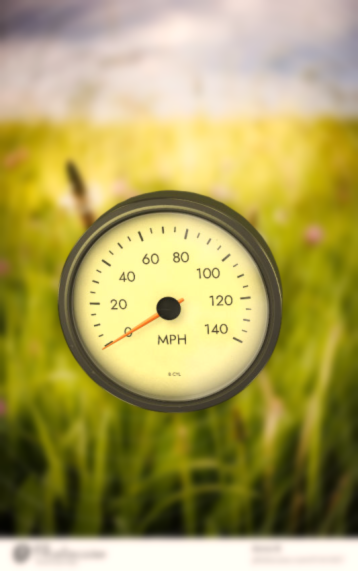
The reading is value=0 unit=mph
